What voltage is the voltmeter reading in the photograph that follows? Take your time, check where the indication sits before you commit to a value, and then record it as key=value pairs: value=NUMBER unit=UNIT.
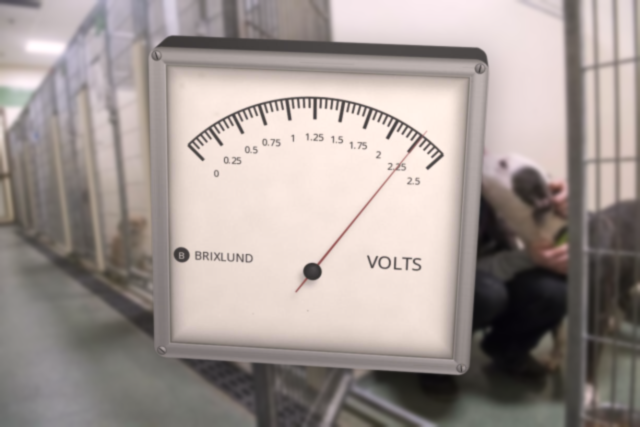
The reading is value=2.25 unit=V
